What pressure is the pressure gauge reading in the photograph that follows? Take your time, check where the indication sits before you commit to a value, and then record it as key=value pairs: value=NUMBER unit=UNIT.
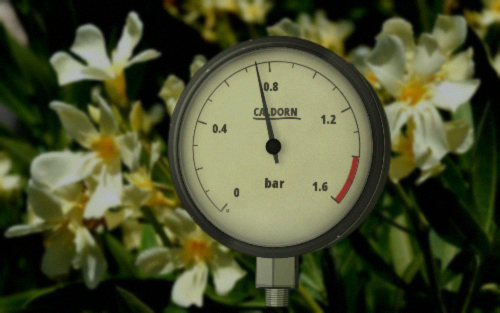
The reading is value=0.75 unit=bar
